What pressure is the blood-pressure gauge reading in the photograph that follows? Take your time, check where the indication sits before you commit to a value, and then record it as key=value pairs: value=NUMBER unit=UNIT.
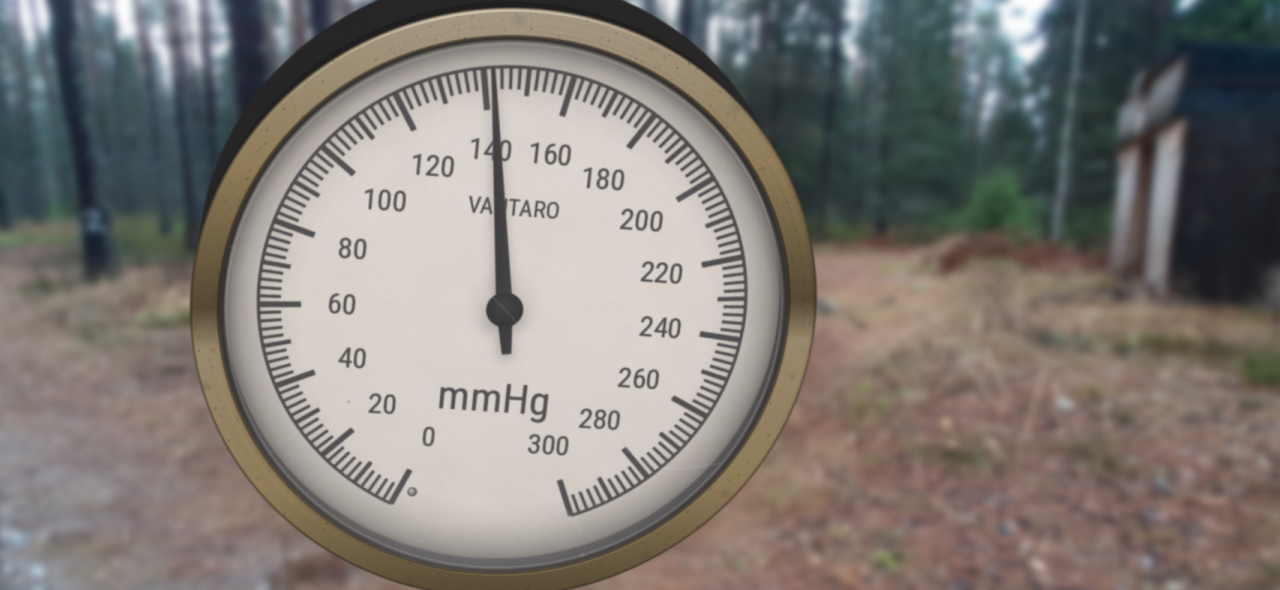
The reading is value=142 unit=mmHg
